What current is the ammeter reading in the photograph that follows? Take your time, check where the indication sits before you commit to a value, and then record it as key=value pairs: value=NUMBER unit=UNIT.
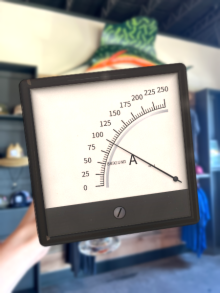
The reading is value=100 unit=A
